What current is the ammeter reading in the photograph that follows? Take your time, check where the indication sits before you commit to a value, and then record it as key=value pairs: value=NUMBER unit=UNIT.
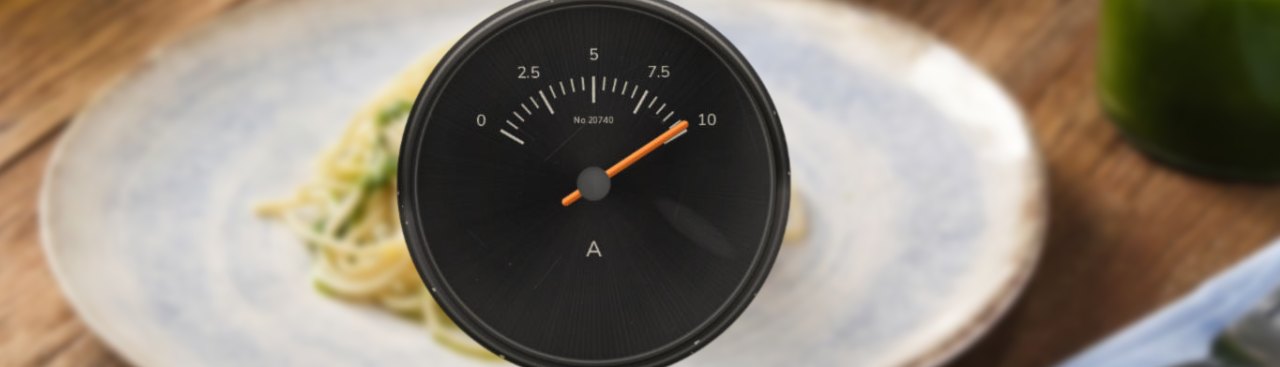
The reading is value=9.75 unit=A
